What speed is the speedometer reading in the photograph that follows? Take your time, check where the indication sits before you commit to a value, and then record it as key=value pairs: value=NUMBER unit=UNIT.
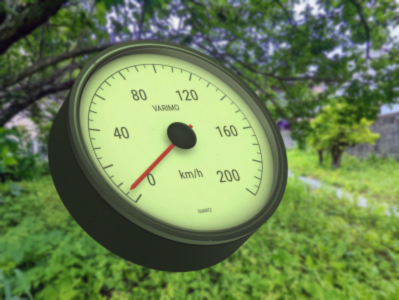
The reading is value=5 unit=km/h
